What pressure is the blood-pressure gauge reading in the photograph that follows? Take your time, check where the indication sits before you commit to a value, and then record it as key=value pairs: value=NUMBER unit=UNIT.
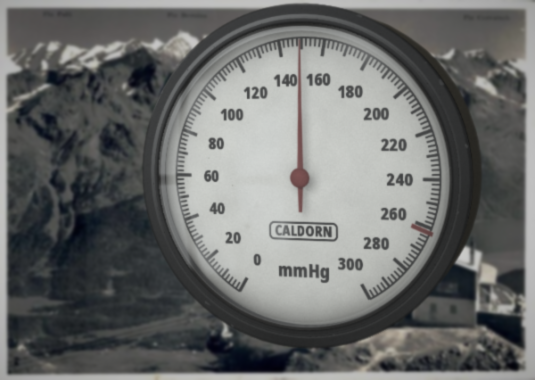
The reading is value=150 unit=mmHg
